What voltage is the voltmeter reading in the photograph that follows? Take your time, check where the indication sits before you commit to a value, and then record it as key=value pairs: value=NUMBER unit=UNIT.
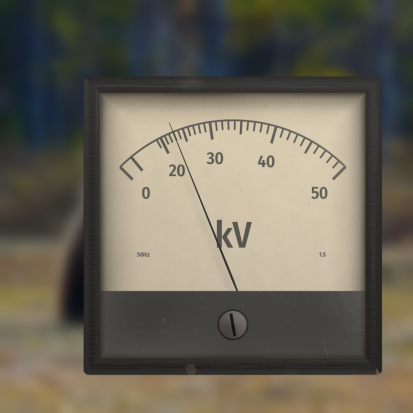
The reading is value=23 unit=kV
